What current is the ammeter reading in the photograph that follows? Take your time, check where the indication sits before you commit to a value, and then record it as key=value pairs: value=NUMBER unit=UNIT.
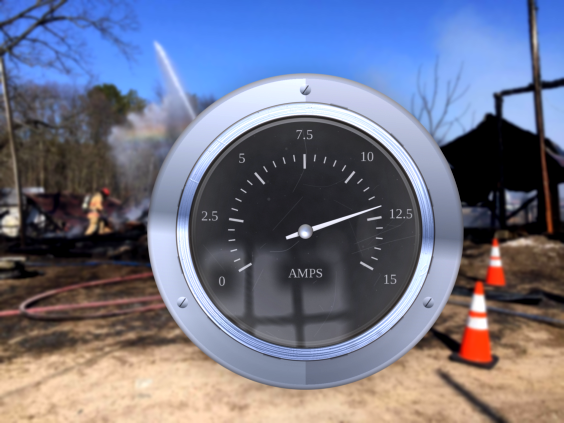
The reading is value=12 unit=A
